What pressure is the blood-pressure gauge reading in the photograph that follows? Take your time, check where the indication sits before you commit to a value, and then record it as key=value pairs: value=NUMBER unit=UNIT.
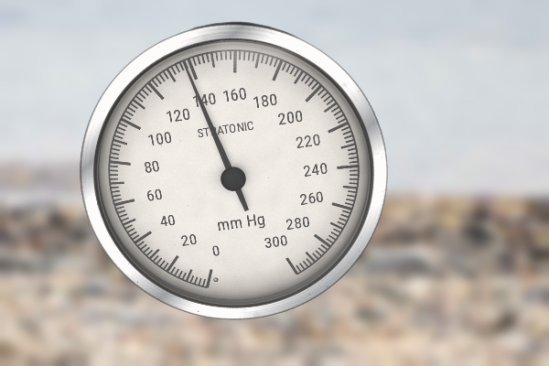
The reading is value=138 unit=mmHg
